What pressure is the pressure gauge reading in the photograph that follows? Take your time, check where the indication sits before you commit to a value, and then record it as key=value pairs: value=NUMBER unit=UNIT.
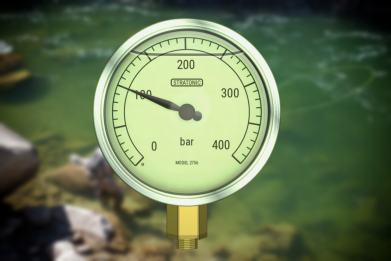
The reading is value=100 unit=bar
